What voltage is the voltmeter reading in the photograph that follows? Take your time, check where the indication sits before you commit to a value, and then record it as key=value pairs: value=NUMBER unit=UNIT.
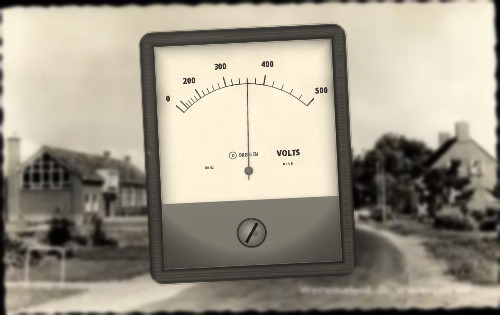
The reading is value=360 unit=V
